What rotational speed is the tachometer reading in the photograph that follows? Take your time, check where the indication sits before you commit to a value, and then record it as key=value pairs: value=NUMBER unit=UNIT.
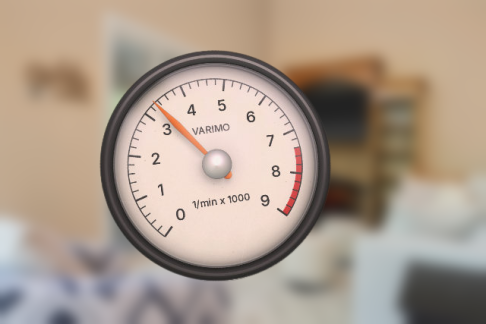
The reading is value=3300 unit=rpm
